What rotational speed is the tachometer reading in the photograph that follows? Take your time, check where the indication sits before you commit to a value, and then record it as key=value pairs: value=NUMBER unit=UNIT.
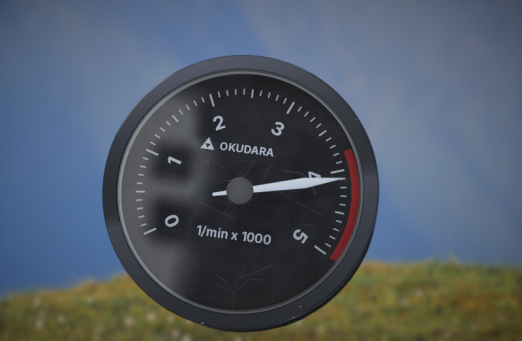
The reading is value=4100 unit=rpm
